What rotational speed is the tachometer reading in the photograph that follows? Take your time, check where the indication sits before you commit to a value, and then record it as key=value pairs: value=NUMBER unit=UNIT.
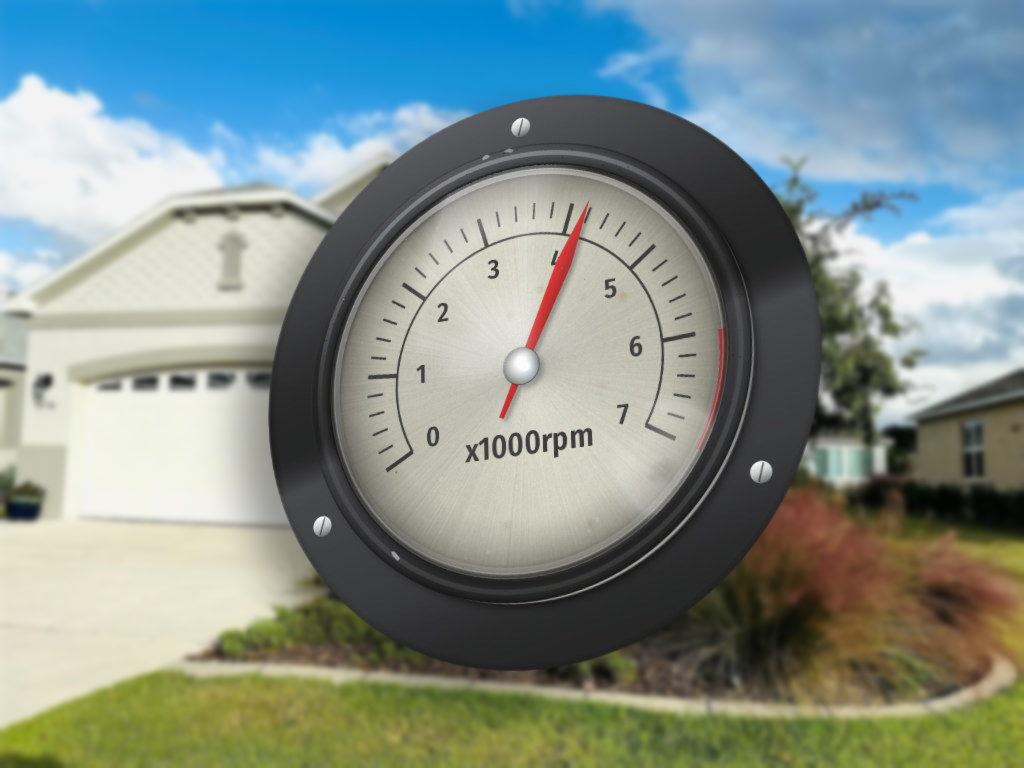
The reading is value=4200 unit=rpm
